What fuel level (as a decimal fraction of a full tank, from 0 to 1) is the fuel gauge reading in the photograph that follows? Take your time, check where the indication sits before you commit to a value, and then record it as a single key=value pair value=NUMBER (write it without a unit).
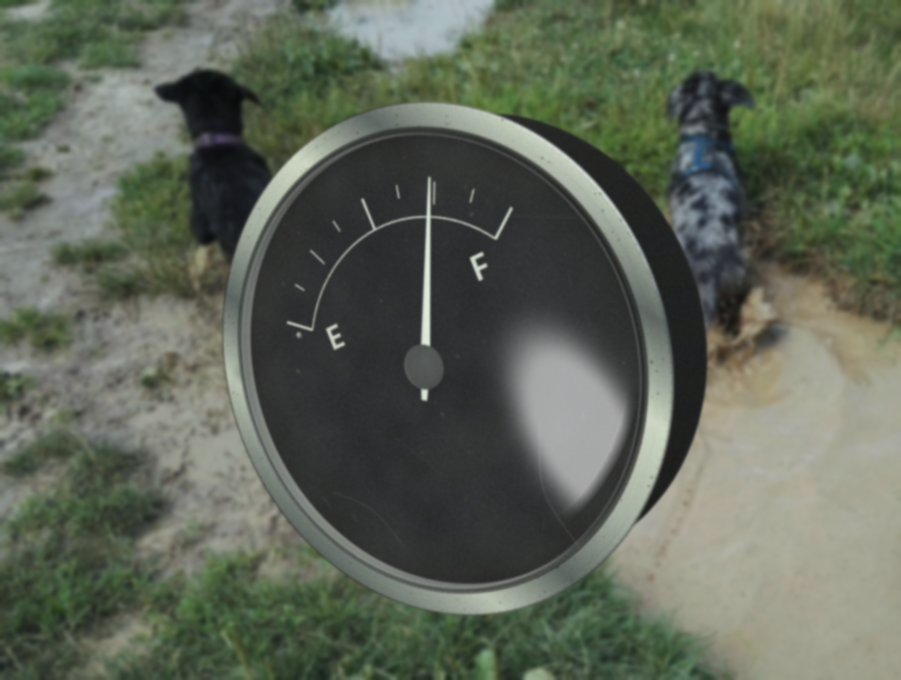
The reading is value=0.75
